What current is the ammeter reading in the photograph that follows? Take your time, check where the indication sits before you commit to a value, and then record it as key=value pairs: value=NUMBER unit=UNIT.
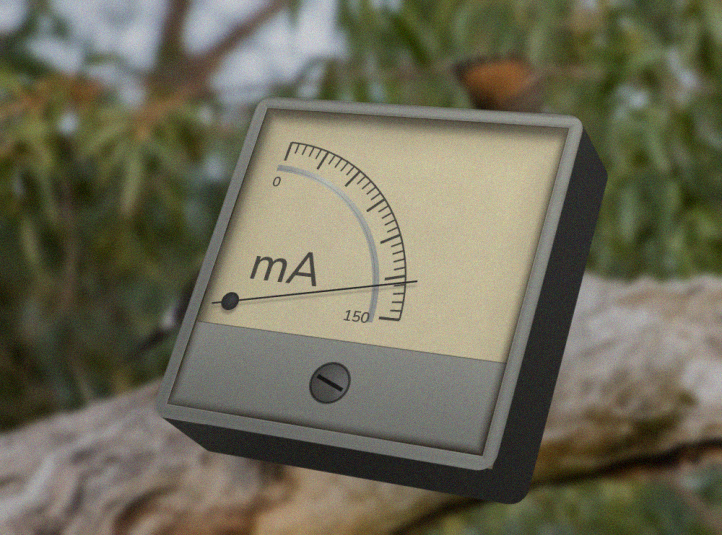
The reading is value=130 unit=mA
